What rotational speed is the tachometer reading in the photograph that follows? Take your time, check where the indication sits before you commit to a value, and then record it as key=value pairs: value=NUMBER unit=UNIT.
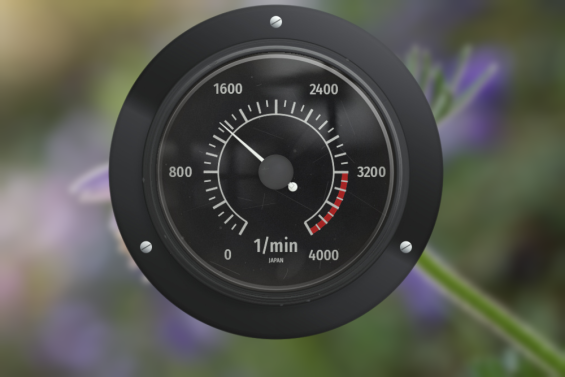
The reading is value=1350 unit=rpm
